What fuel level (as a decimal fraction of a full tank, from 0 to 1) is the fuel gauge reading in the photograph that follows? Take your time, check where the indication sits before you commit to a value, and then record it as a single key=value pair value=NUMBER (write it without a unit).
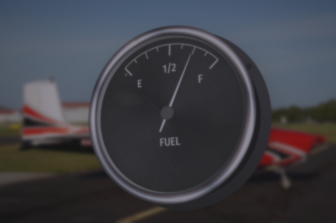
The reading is value=0.75
